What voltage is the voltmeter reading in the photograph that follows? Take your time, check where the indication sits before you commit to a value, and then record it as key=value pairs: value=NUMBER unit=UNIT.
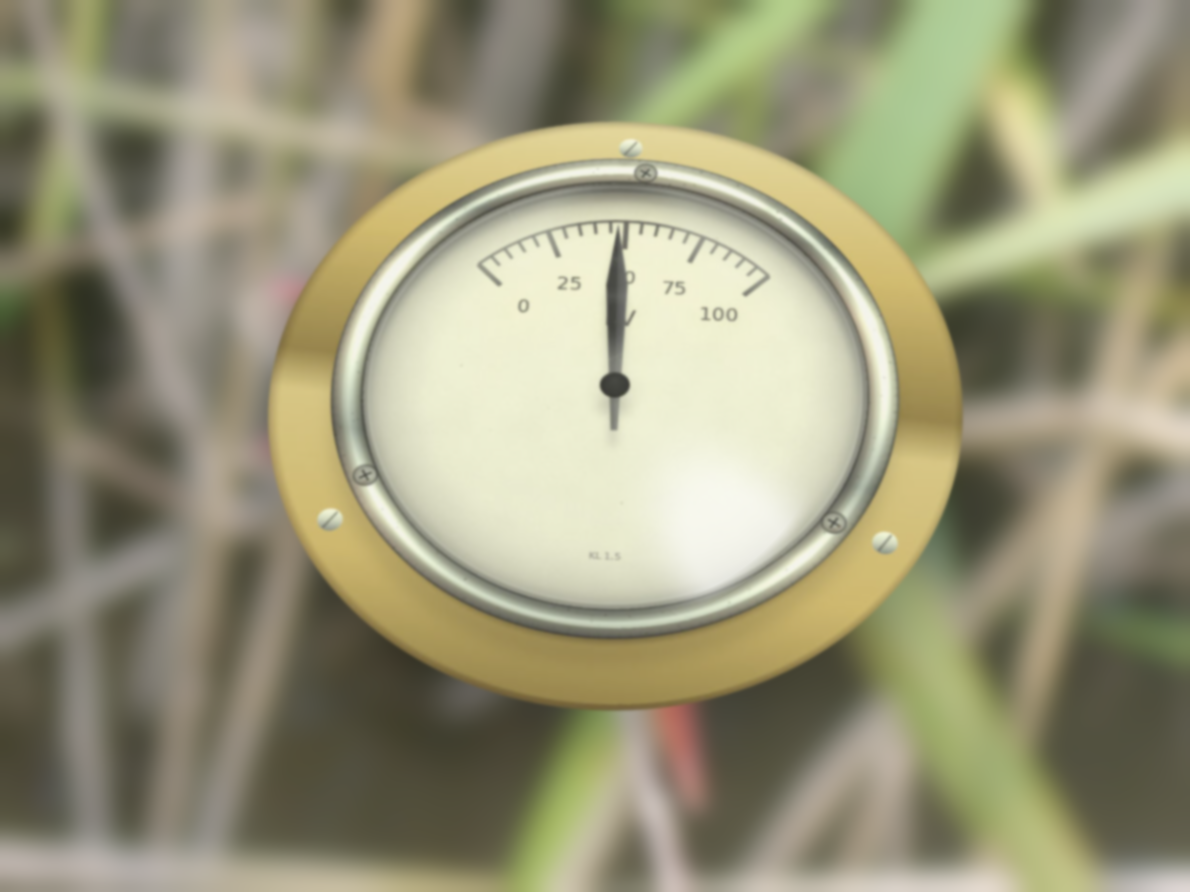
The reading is value=47.5 unit=kV
